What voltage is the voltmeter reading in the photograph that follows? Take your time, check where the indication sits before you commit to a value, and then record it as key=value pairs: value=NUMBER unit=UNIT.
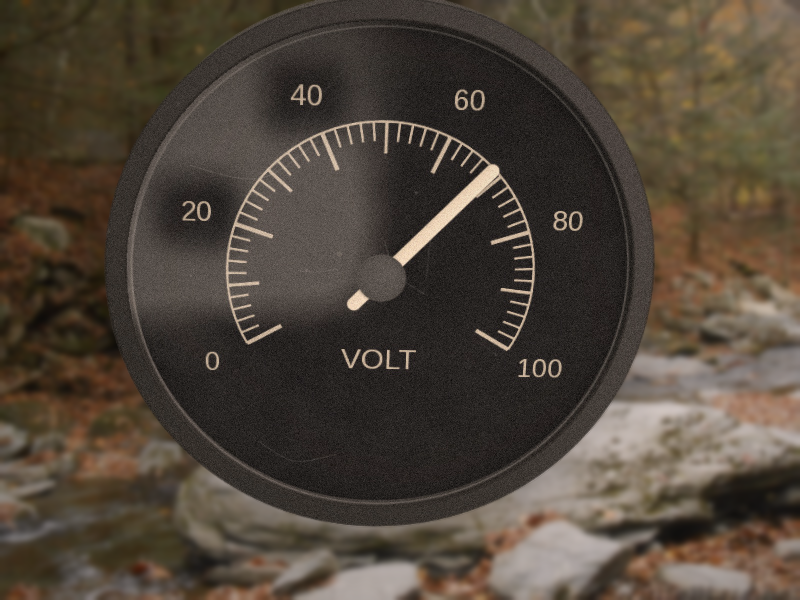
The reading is value=68 unit=V
